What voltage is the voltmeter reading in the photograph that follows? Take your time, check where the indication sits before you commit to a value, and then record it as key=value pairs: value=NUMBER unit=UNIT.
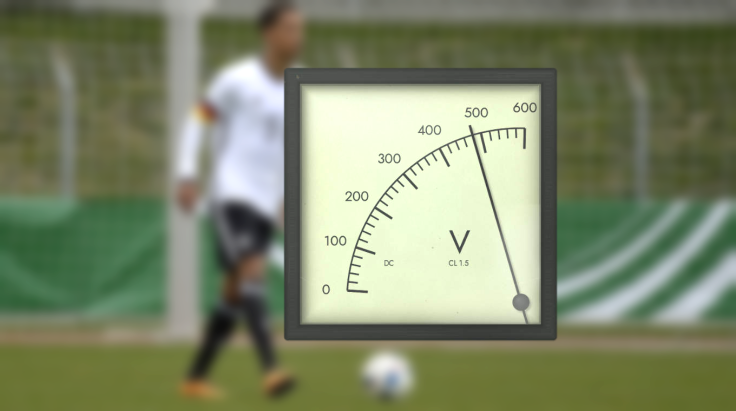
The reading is value=480 unit=V
